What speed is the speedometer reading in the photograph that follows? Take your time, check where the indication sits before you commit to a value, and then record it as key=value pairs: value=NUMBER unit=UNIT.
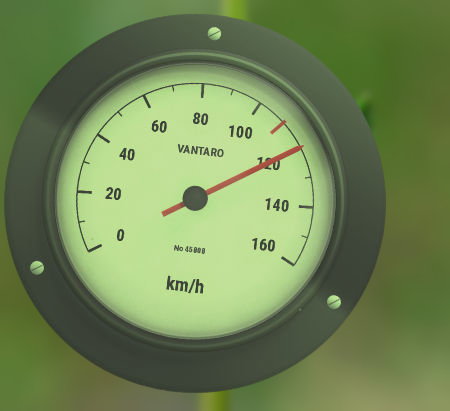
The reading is value=120 unit=km/h
